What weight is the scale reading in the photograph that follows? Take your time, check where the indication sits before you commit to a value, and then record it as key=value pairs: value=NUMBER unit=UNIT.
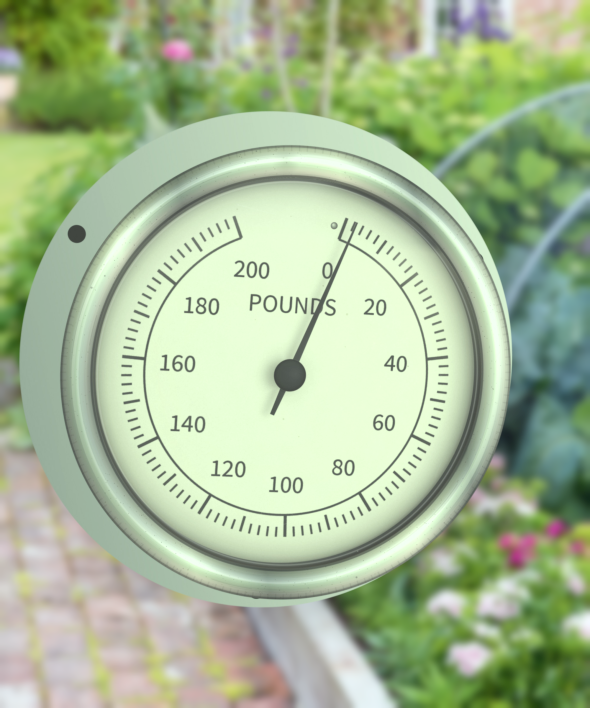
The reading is value=2 unit=lb
